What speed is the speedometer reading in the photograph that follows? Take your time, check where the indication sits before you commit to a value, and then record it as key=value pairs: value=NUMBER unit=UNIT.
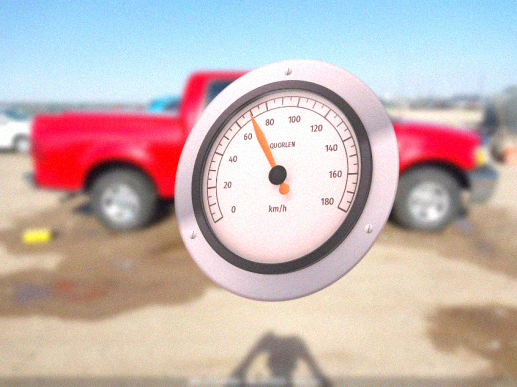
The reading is value=70 unit=km/h
